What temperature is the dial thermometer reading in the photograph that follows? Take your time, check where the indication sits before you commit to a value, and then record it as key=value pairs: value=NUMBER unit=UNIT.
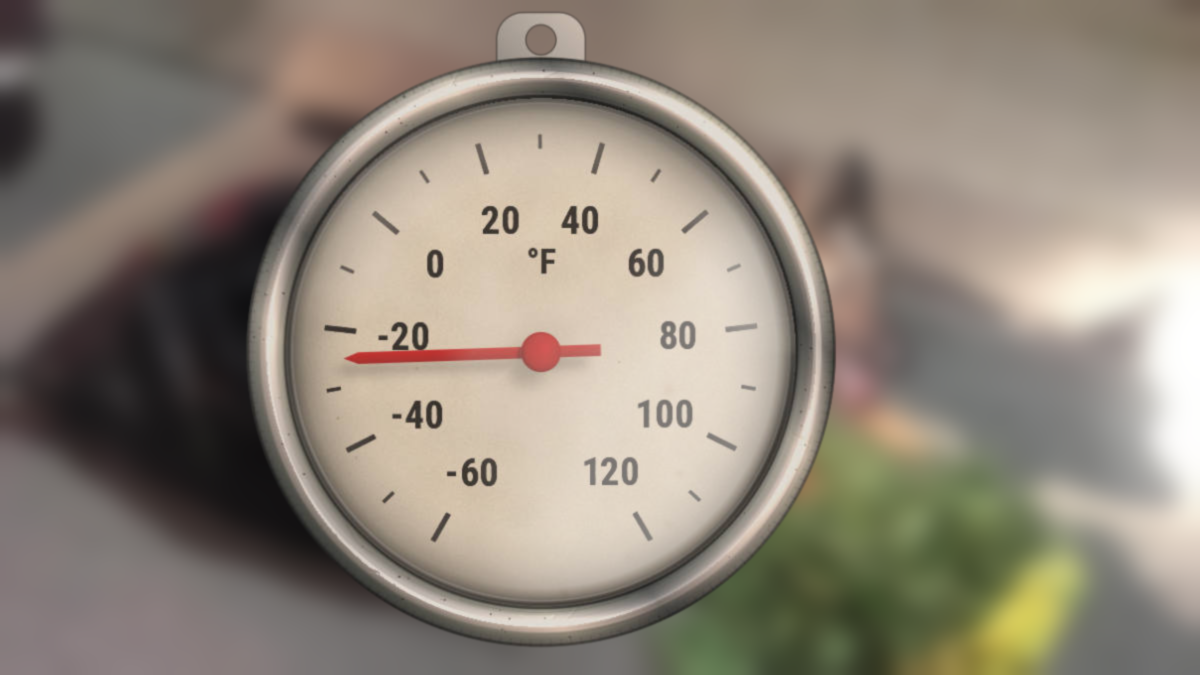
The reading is value=-25 unit=°F
